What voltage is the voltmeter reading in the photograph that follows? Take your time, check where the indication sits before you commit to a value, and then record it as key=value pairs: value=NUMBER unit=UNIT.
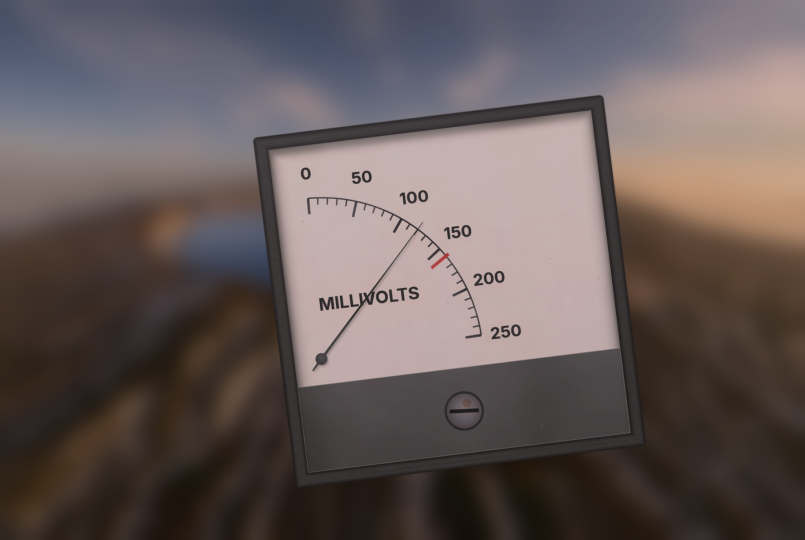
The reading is value=120 unit=mV
